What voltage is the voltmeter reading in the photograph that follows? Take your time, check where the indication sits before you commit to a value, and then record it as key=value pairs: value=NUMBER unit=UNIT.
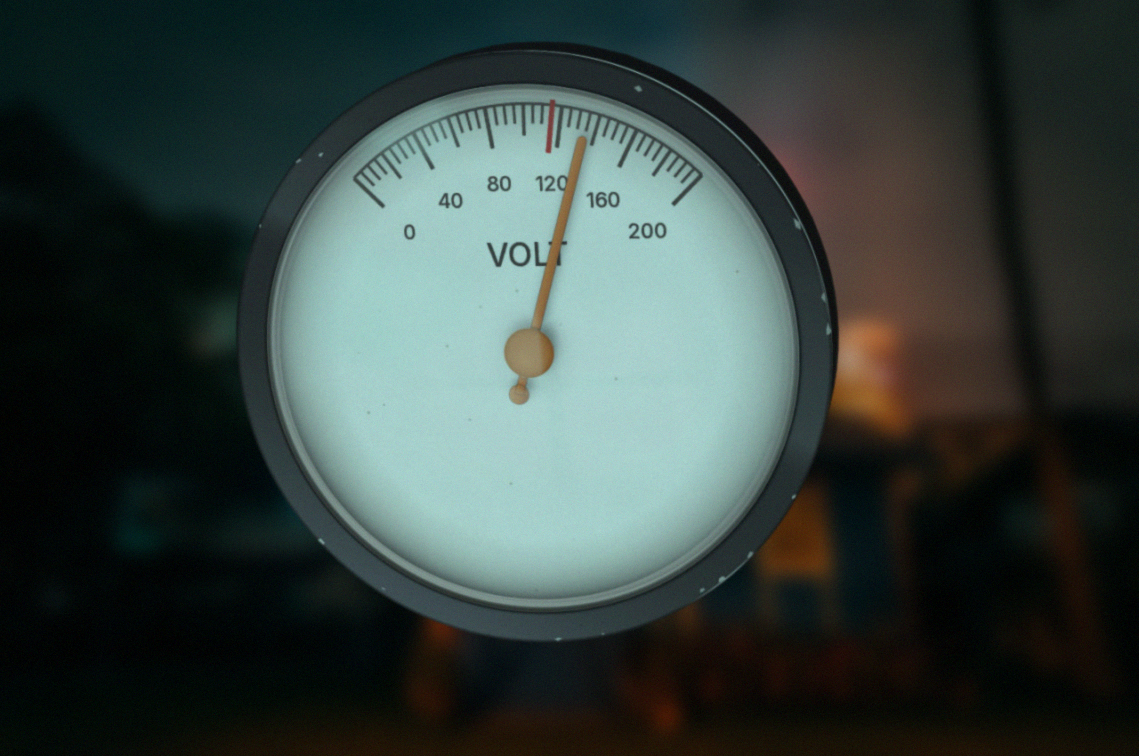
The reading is value=135 unit=V
